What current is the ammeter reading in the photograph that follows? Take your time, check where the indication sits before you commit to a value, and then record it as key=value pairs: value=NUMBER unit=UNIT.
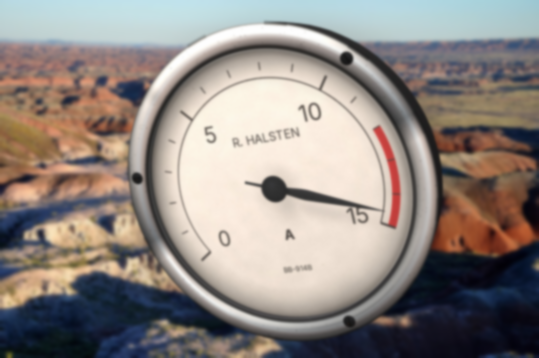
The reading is value=14.5 unit=A
